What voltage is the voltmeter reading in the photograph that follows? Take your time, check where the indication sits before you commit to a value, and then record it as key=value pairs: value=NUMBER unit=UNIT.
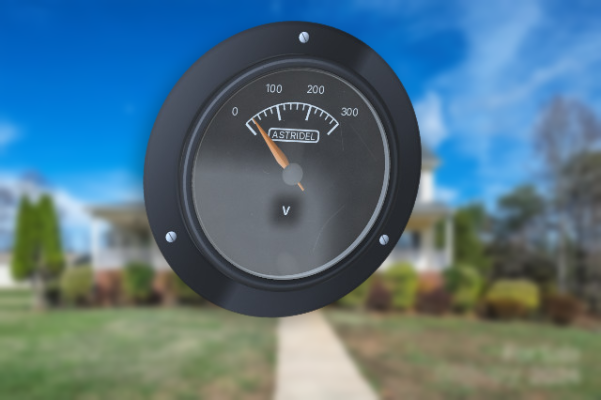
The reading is value=20 unit=V
